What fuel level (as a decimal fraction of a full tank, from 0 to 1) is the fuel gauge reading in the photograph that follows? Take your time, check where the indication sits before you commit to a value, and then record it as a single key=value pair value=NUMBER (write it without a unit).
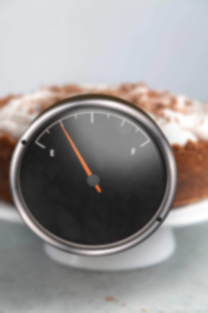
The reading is value=0.25
